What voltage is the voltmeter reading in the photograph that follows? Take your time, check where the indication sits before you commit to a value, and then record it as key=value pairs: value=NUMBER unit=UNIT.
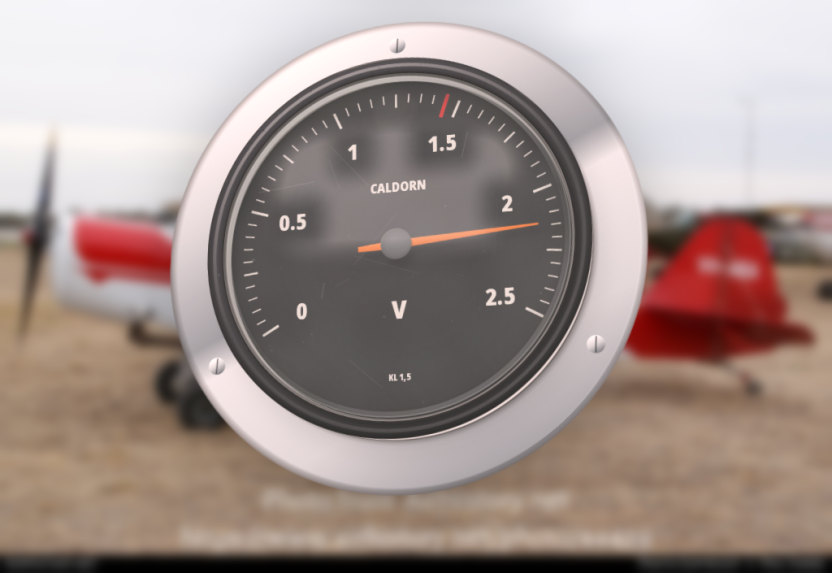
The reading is value=2.15 unit=V
